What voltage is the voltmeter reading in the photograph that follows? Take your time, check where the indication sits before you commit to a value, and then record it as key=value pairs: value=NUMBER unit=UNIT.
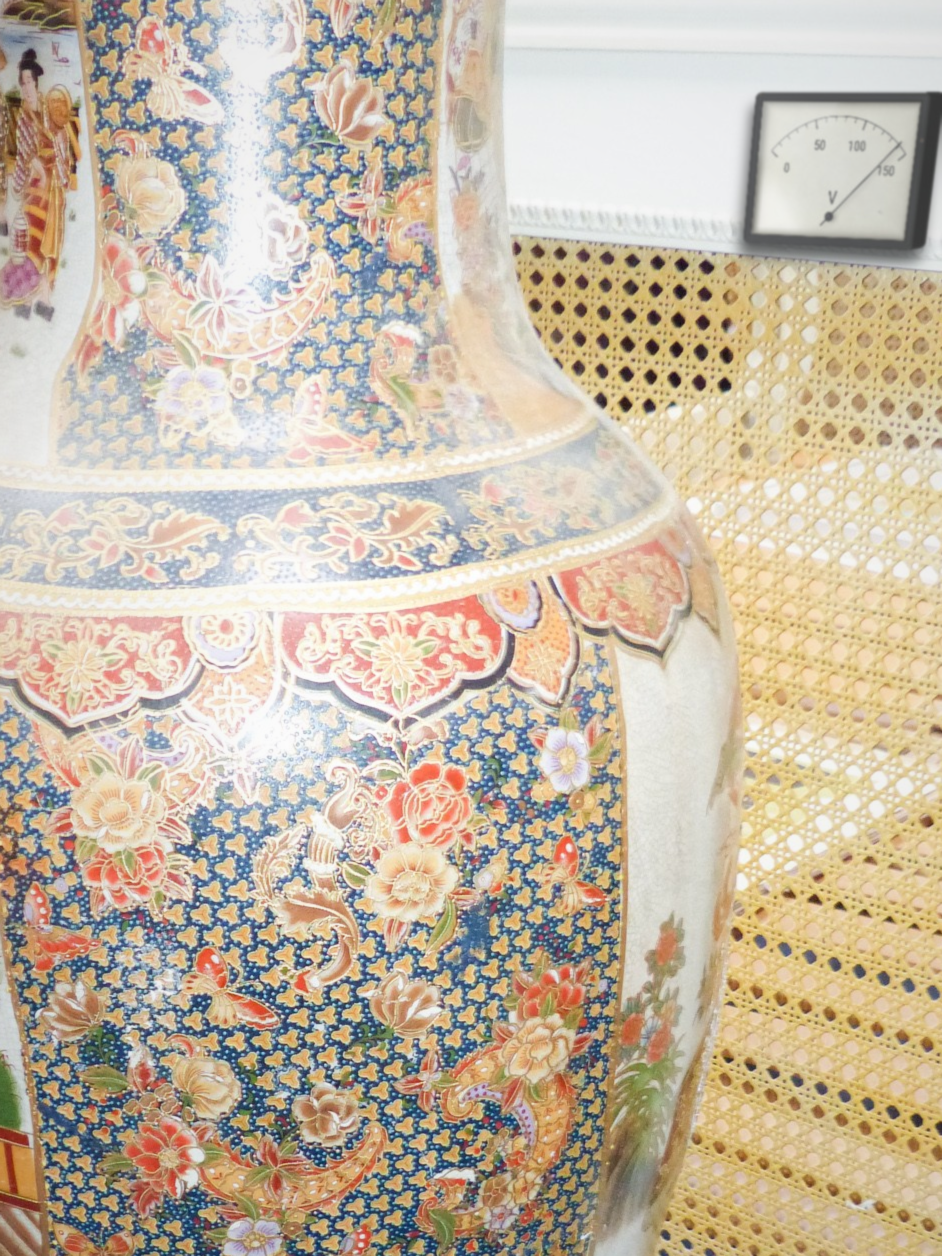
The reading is value=140 unit=V
